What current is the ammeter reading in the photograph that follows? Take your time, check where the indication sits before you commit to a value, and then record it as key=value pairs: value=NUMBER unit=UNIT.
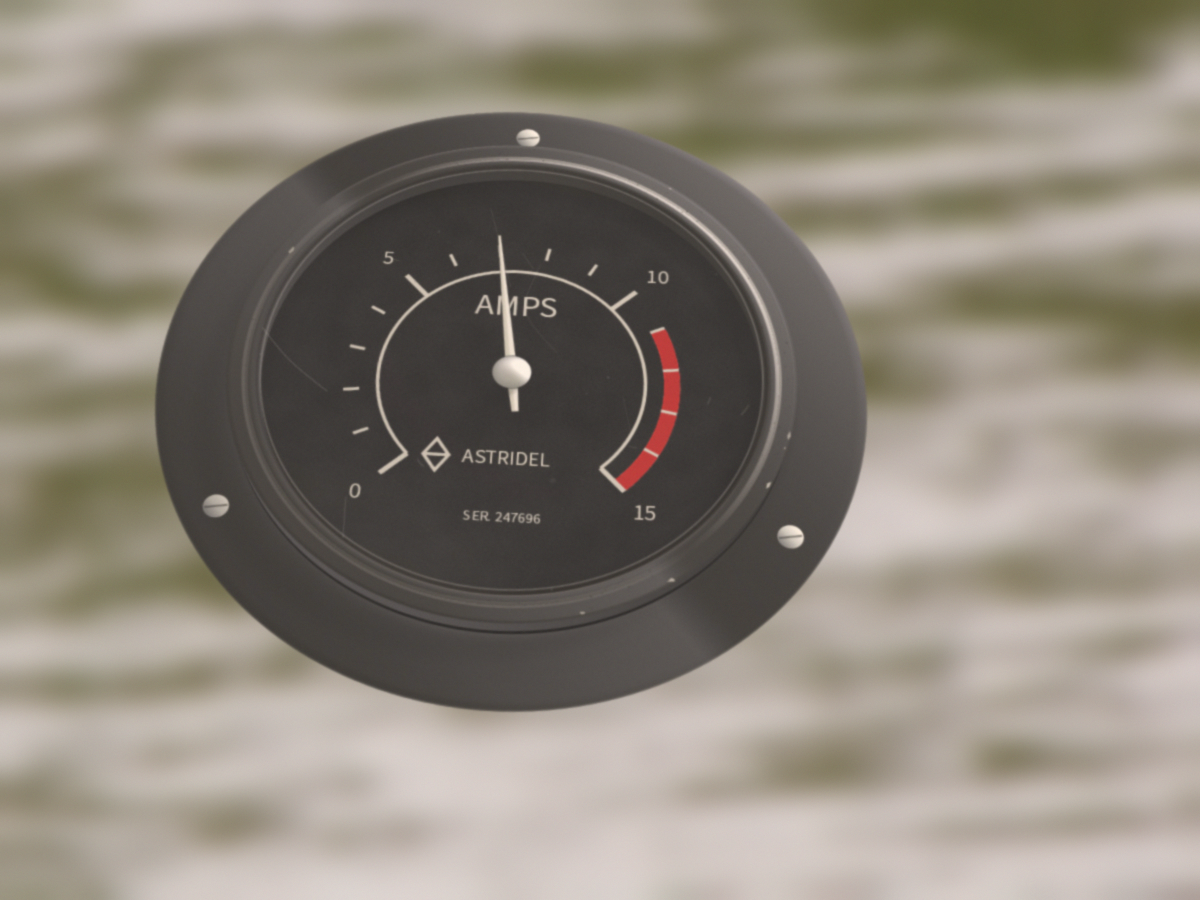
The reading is value=7 unit=A
